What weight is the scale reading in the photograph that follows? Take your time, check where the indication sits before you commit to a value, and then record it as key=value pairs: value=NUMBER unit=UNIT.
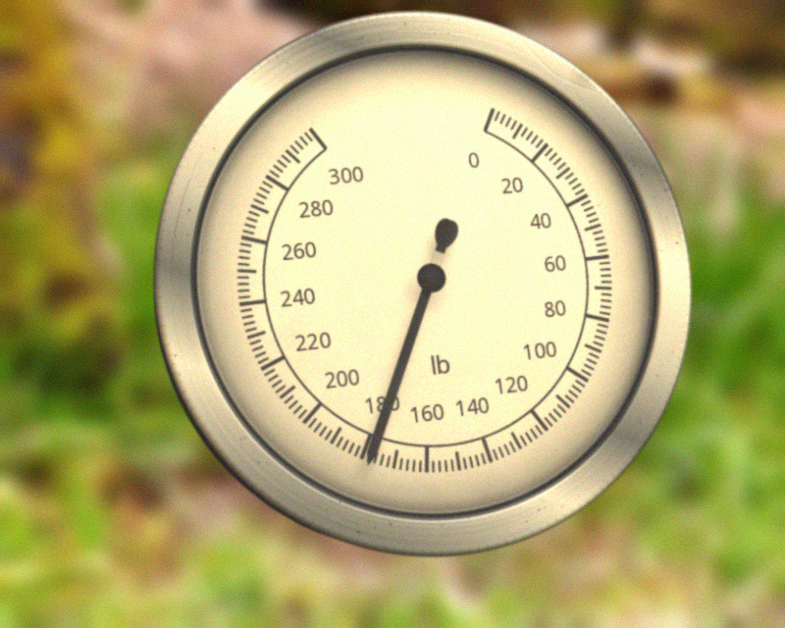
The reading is value=178 unit=lb
